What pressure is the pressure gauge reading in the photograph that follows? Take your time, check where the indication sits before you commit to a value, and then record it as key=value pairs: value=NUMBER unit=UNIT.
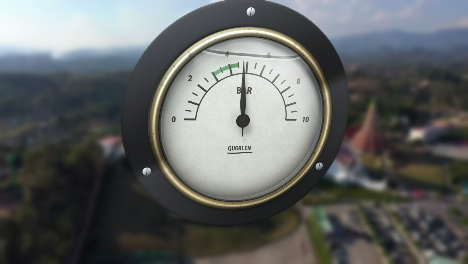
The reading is value=4.75 unit=bar
